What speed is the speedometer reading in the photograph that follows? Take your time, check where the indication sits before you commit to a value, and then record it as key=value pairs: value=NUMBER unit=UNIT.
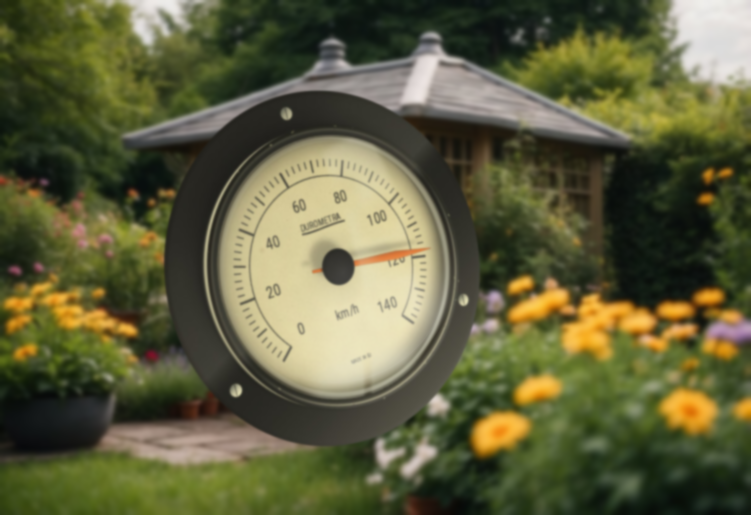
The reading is value=118 unit=km/h
